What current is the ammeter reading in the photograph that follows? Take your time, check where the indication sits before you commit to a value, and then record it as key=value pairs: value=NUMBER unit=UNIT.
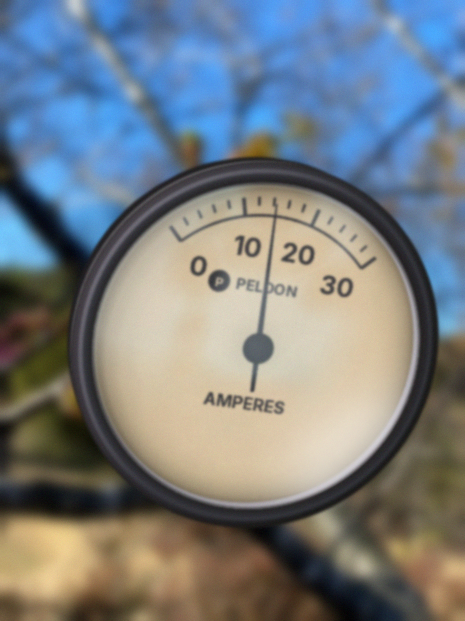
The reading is value=14 unit=A
